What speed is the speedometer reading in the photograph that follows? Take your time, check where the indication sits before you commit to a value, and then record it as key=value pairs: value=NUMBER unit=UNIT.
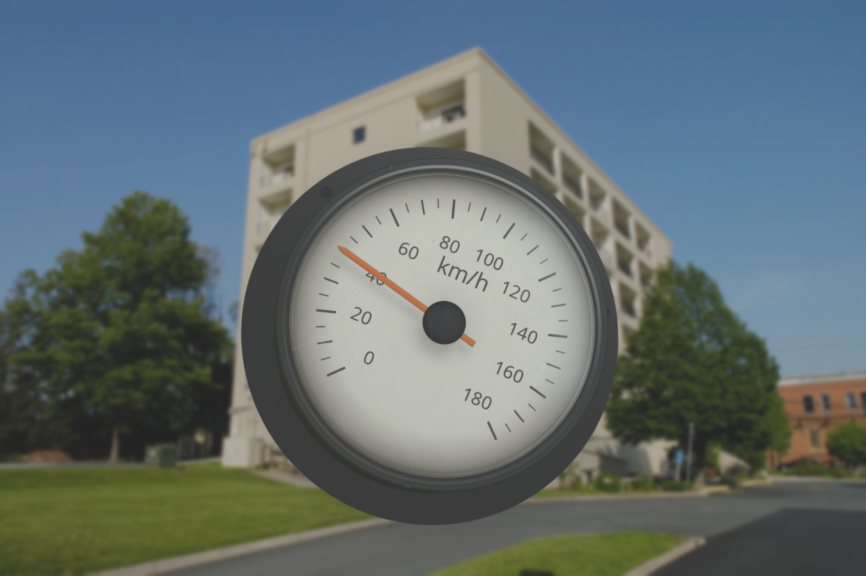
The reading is value=40 unit=km/h
